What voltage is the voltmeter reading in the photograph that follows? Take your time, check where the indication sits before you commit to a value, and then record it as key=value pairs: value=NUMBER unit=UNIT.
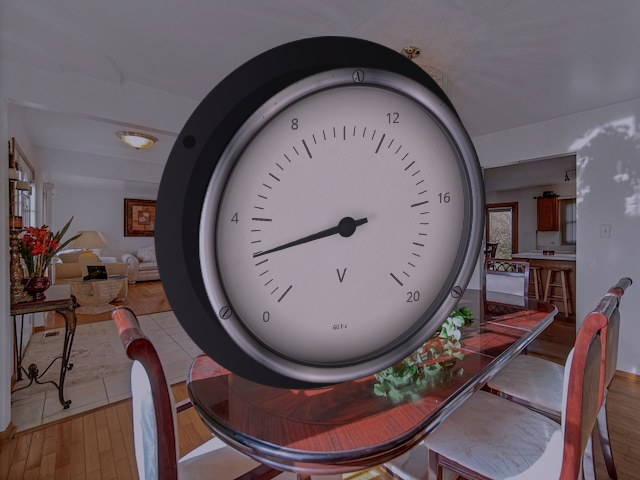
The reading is value=2.5 unit=V
